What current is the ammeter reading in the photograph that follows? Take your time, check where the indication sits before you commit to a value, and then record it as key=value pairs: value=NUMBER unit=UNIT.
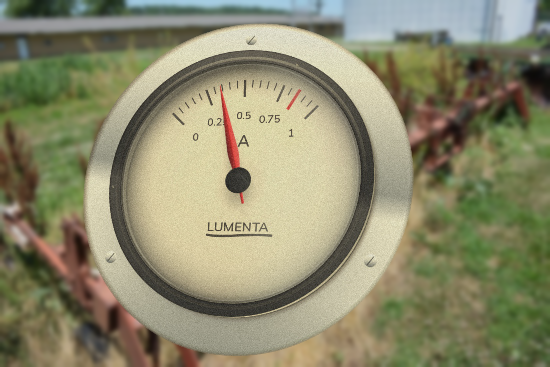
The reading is value=0.35 unit=A
